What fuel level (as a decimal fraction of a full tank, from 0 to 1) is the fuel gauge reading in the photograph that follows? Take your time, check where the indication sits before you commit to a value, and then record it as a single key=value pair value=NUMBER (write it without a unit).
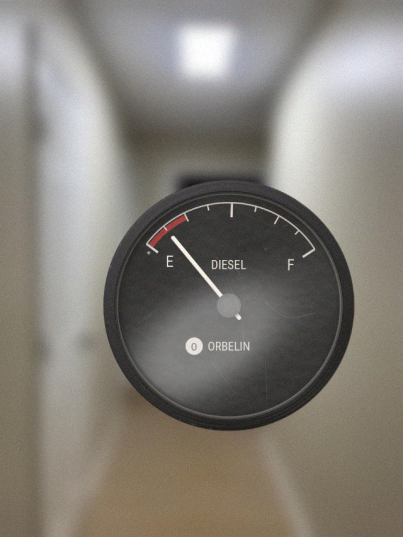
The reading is value=0.125
